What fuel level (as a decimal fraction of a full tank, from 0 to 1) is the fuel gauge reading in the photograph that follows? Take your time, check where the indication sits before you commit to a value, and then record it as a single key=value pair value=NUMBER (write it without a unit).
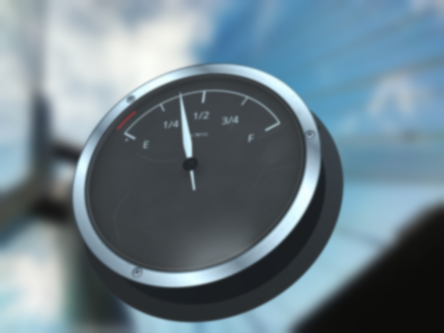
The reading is value=0.375
